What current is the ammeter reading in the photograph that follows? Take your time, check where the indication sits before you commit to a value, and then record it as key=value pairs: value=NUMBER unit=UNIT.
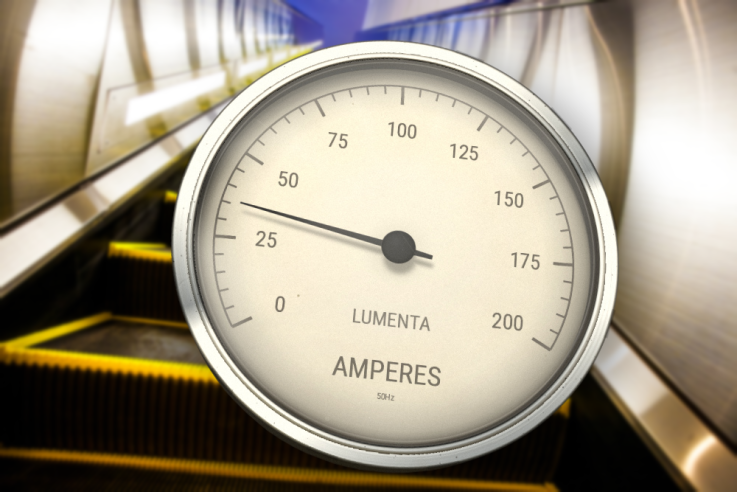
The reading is value=35 unit=A
